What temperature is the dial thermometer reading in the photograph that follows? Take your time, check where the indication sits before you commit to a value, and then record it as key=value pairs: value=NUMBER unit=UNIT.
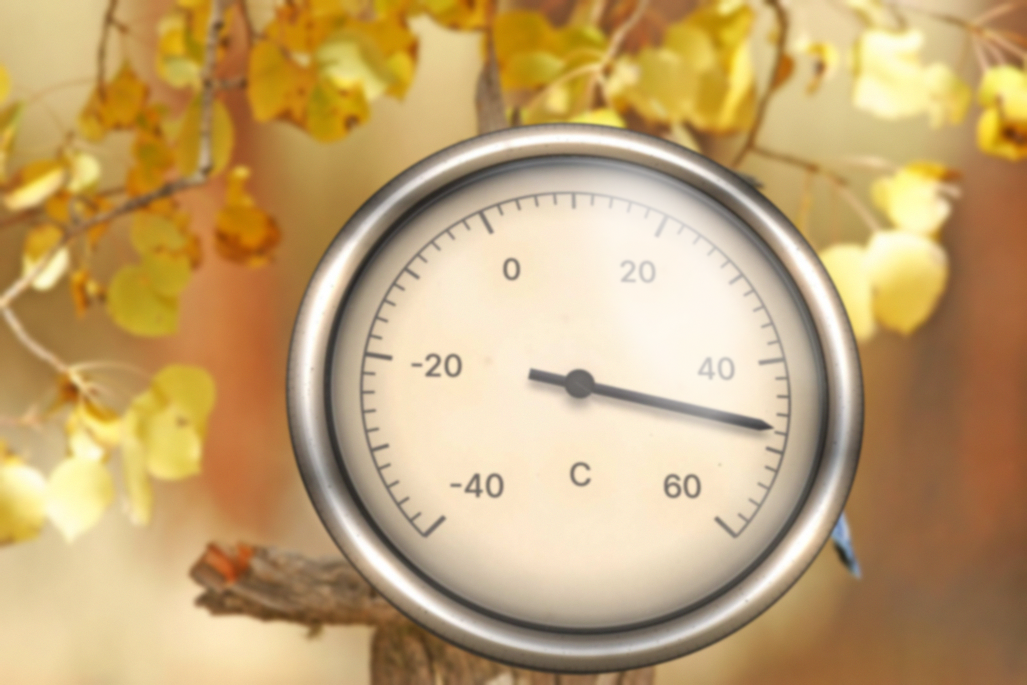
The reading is value=48 unit=°C
